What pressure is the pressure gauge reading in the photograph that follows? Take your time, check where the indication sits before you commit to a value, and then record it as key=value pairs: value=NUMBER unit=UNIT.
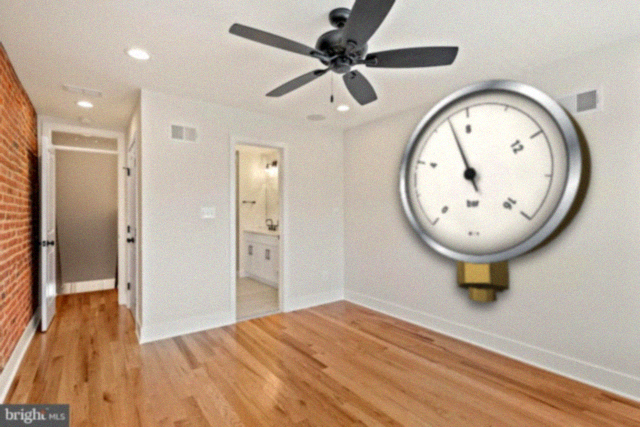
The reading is value=7 unit=bar
